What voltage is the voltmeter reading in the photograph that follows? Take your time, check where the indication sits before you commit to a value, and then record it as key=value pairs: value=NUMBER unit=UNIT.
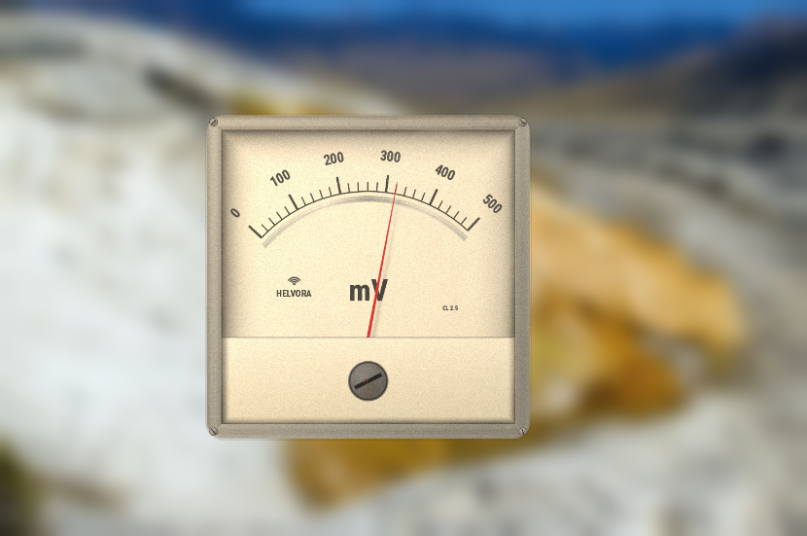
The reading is value=320 unit=mV
